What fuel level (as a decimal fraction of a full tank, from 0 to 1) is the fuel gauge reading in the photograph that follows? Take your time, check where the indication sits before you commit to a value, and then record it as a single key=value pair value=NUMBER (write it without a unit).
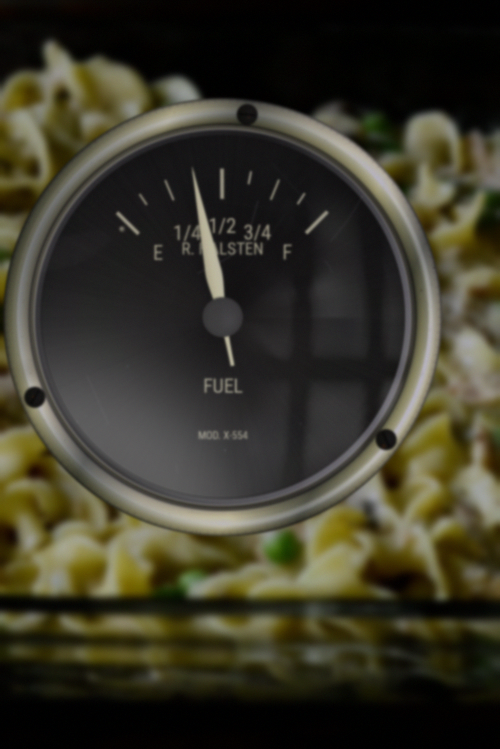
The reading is value=0.375
